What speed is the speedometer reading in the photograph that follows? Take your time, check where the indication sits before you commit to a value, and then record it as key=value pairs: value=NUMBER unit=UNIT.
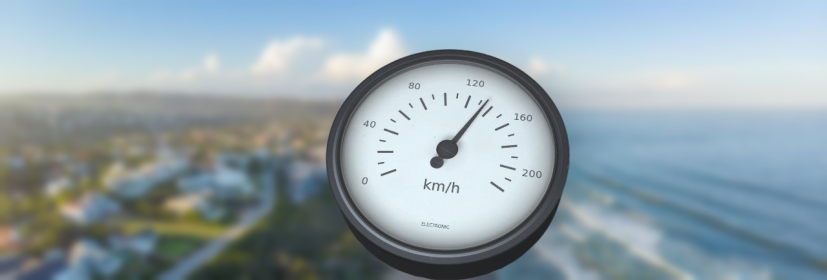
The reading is value=135 unit=km/h
